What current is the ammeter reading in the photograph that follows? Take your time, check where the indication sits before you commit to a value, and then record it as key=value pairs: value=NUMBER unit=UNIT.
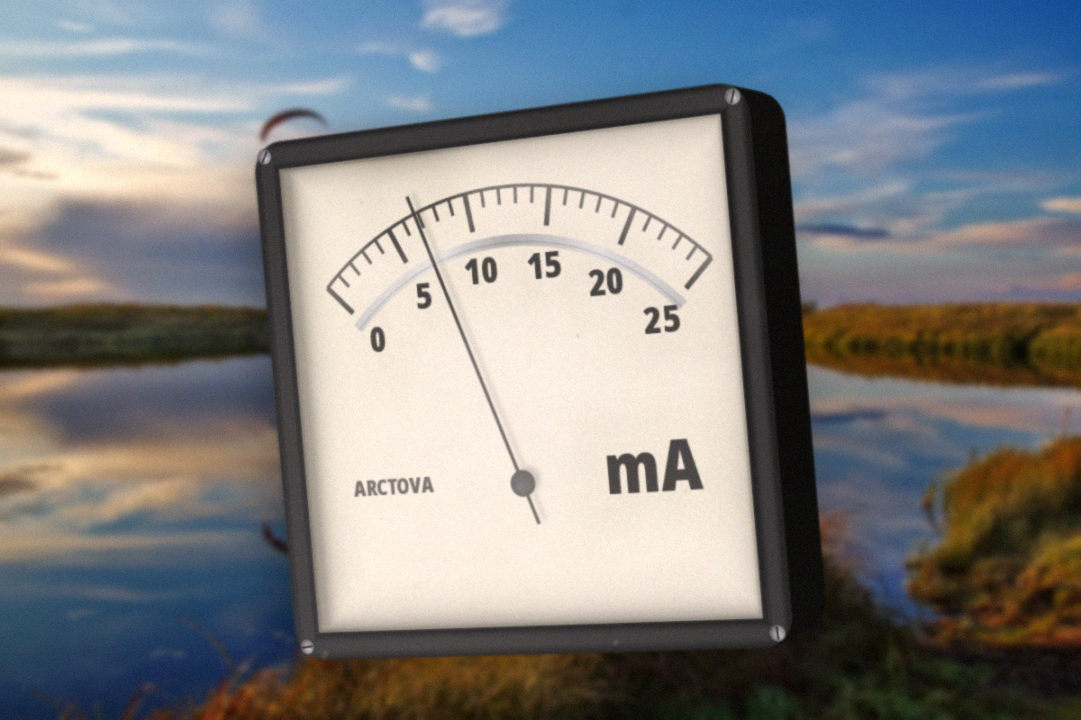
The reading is value=7 unit=mA
